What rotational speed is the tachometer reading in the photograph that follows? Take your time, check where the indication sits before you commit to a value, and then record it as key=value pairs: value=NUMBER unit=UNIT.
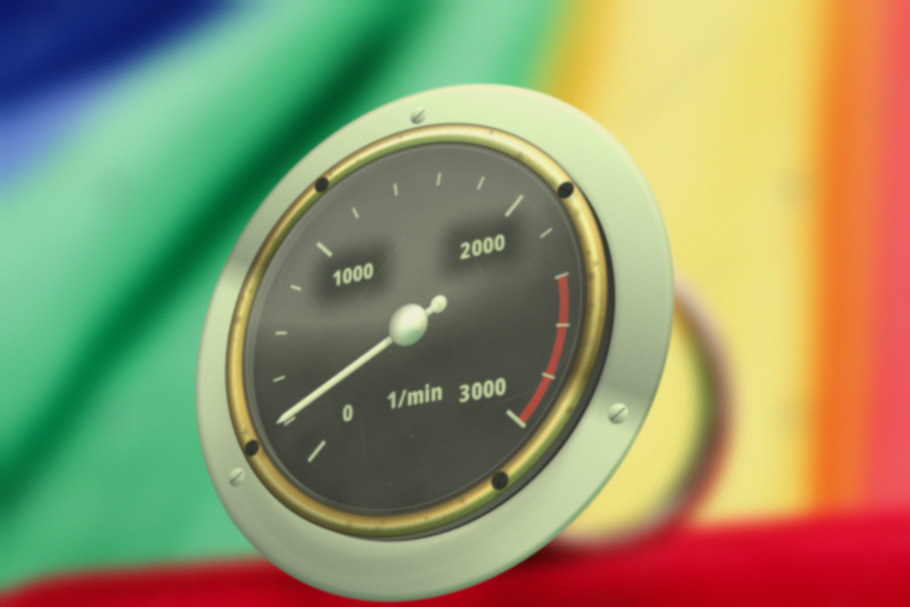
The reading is value=200 unit=rpm
